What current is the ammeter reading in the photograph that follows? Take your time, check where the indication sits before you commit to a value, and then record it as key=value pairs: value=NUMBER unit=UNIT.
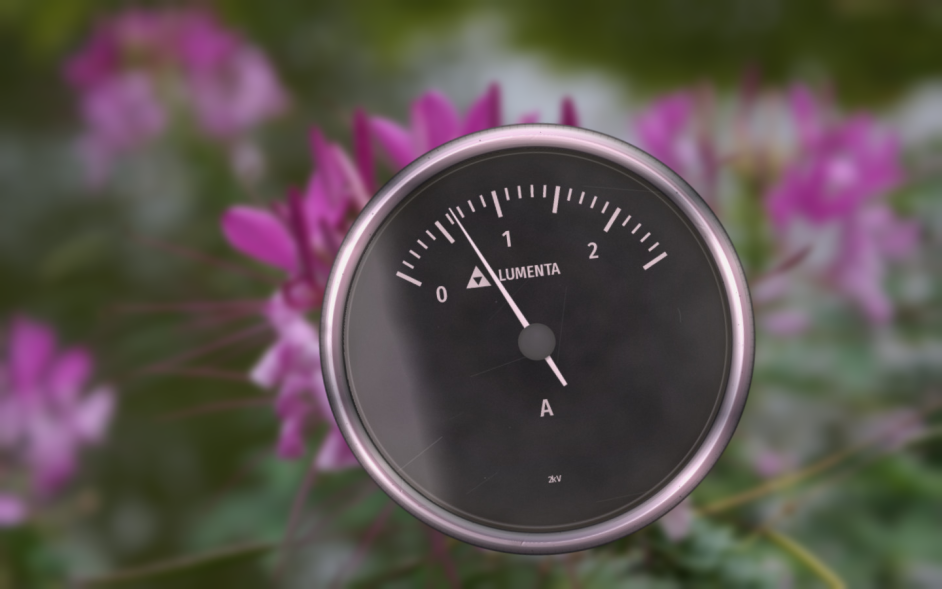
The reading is value=0.65 unit=A
